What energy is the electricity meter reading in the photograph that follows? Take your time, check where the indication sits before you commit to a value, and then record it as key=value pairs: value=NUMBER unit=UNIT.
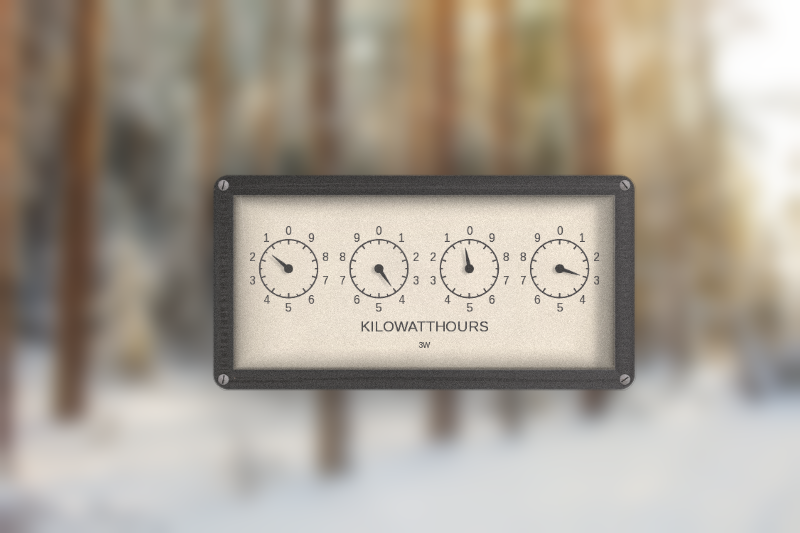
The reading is value=1403 unit=kWh
